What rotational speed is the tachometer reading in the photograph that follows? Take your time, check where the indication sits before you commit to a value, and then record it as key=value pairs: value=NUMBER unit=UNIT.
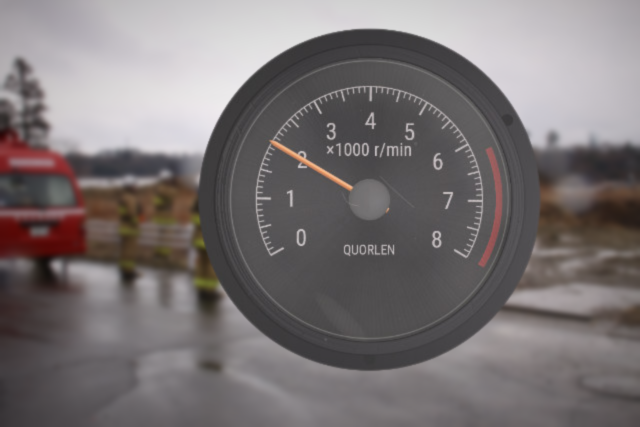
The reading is value=2000 unit=rpm
